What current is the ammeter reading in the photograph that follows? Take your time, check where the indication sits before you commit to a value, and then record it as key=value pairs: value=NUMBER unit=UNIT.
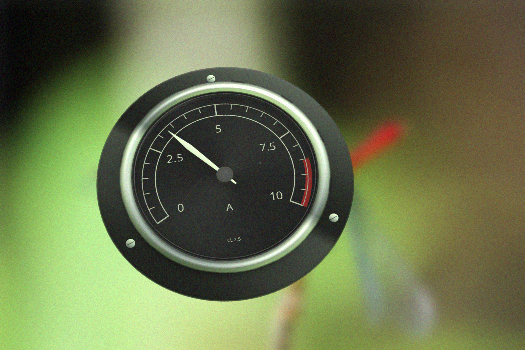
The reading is value=3.25 unit=A
